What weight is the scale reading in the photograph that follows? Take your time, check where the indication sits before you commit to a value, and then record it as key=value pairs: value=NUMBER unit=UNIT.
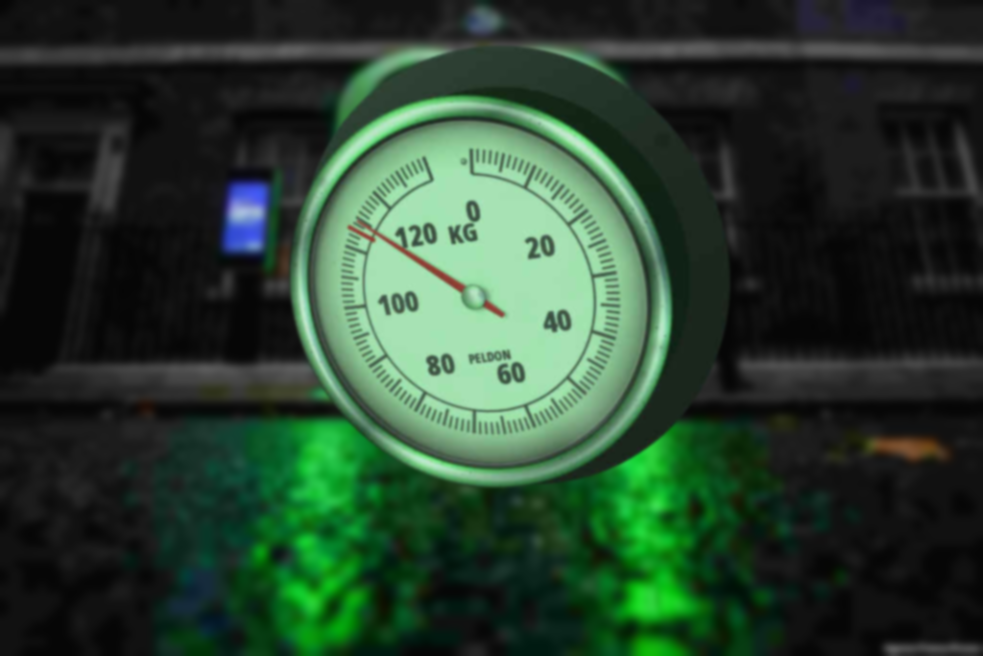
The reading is value=115 unit=kg
